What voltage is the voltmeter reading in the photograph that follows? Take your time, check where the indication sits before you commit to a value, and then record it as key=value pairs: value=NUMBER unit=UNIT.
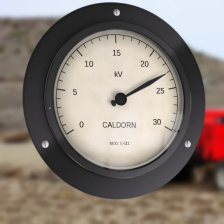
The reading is value=23 unit=kV
